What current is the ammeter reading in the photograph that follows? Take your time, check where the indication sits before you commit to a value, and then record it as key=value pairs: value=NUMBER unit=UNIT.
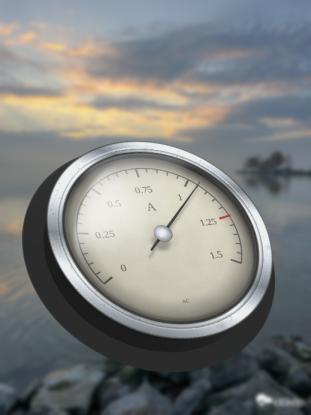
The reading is value=1.05 unit=A
